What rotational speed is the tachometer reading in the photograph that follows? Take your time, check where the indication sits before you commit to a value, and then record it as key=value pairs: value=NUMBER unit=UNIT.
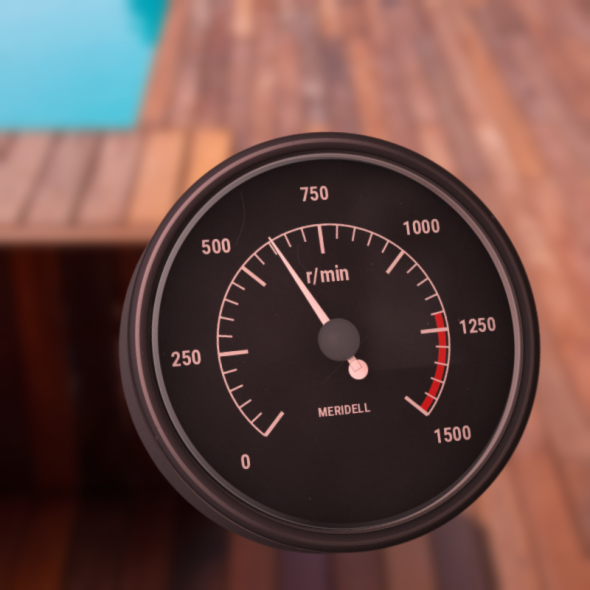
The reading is value=600 unit=rpm
